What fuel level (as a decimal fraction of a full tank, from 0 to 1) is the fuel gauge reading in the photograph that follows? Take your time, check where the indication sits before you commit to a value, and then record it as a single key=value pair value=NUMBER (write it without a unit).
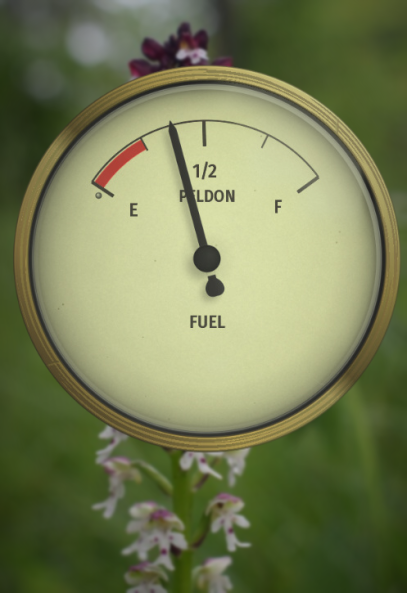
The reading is value=0.375
